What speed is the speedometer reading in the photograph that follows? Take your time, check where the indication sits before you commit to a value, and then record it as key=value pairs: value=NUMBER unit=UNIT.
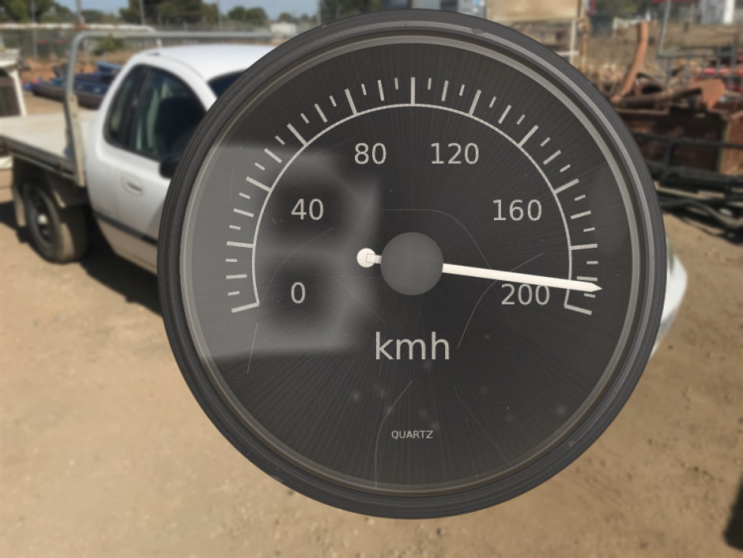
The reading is value=192.5 unit=km/h
